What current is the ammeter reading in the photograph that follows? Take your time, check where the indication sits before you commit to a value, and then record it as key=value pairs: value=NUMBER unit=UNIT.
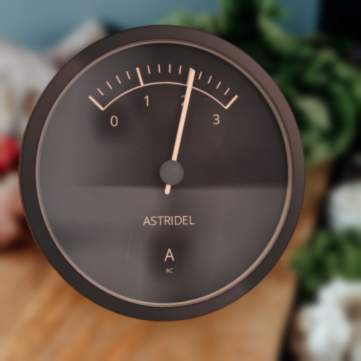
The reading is value=2 unit=A
